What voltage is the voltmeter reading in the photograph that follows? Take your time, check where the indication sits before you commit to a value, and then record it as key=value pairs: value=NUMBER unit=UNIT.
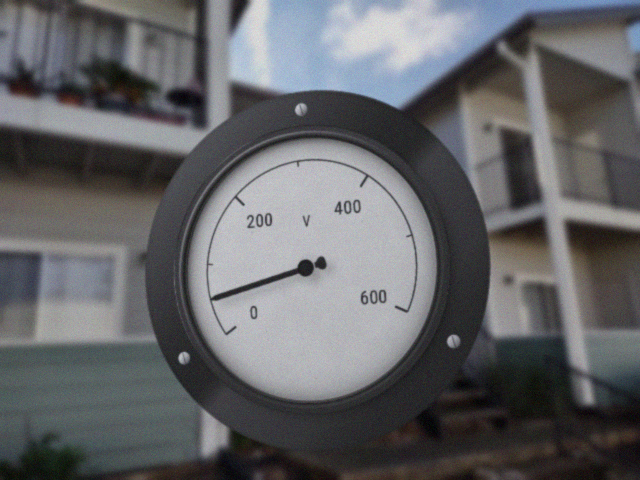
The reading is value=50 unit=V
